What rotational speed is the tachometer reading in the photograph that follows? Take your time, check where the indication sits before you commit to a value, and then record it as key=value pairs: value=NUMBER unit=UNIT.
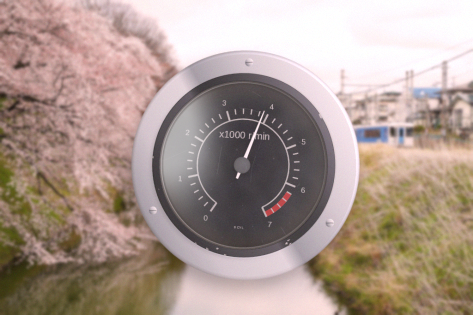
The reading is value=3900 unit=rpm
